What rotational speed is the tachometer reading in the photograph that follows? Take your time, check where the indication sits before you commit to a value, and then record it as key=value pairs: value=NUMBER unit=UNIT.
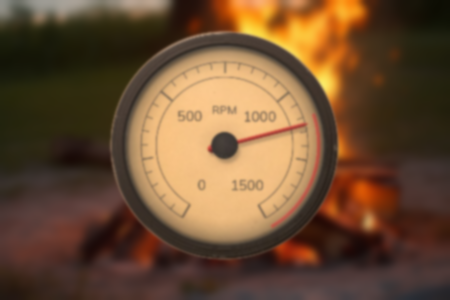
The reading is value=1125 unit=rpm
